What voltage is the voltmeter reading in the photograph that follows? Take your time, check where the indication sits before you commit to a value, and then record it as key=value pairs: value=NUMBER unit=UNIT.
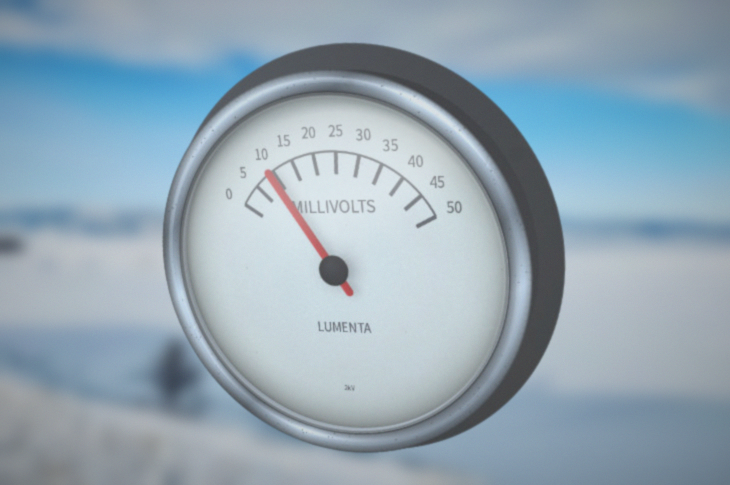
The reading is value=10 unit=mV
